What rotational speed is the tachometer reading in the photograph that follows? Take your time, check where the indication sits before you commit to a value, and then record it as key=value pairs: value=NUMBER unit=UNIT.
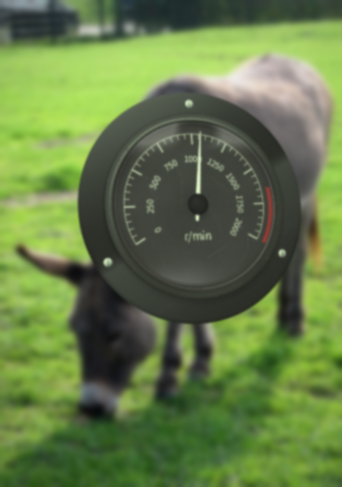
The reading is value=1050 unit=rpm
